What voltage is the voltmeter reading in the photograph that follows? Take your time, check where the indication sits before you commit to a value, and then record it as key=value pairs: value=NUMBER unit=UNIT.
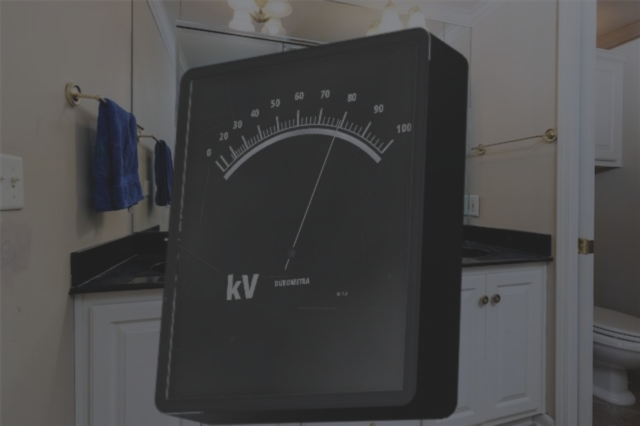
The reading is value=80 unit=kV
